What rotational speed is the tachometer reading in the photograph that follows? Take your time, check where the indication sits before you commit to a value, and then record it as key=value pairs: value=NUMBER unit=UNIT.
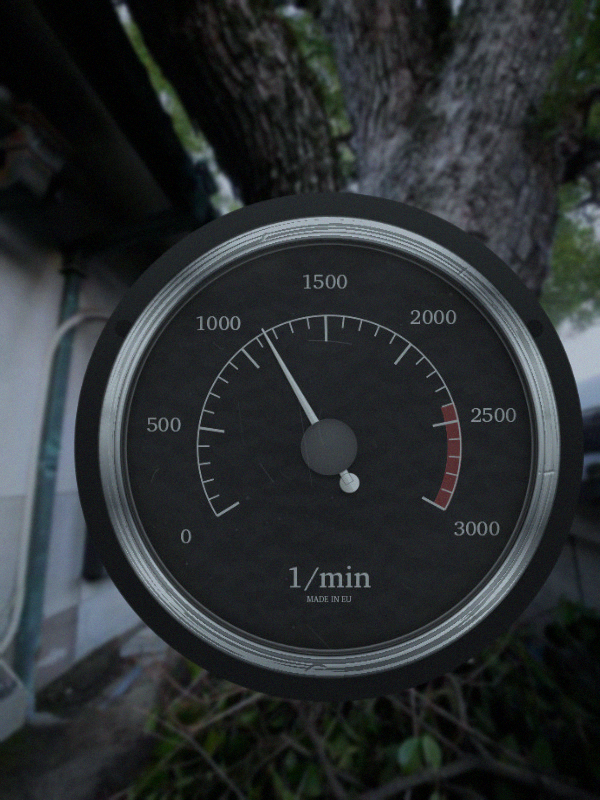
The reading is value=1150 unit=rpm
